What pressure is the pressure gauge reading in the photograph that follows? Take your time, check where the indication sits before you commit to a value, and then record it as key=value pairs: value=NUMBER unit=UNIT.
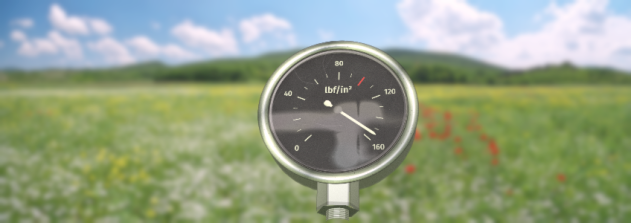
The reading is value=155 unit=psi
